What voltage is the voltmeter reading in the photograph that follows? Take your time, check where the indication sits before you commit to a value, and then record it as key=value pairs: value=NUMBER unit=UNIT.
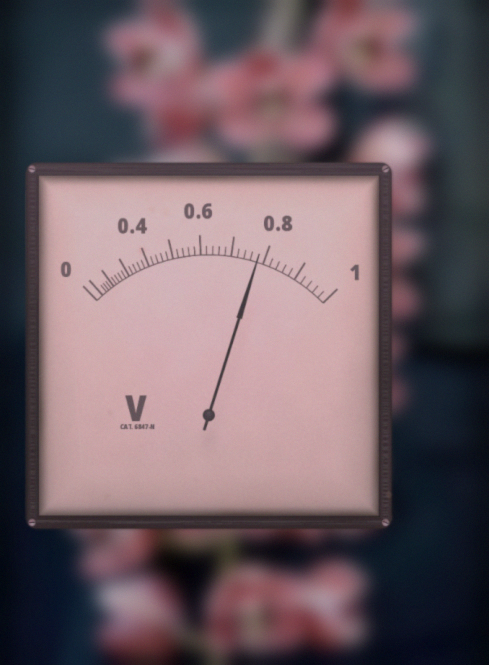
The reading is value=0.78 unit=V
